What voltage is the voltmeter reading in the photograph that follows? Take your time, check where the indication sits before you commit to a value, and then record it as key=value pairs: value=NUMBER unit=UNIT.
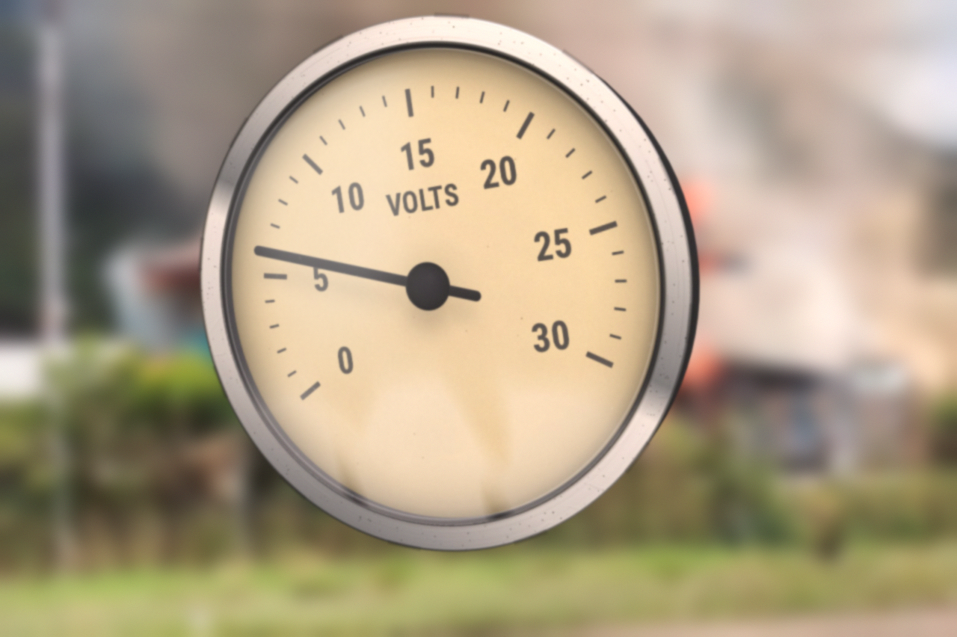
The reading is value=6 unit=V
